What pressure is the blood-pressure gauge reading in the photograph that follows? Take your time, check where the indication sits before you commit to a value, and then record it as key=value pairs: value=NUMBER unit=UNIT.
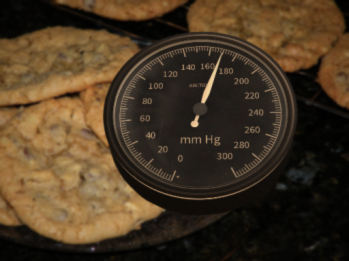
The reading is value=170 unit=mmHg
